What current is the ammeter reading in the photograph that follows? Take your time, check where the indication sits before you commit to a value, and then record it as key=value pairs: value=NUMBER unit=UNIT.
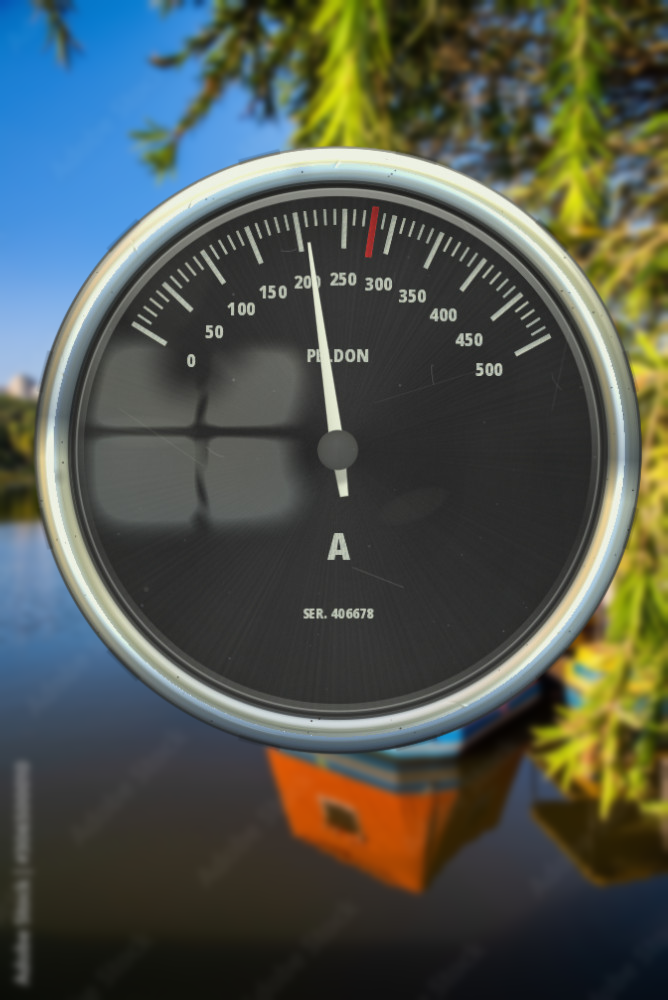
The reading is value=210 unit=A
